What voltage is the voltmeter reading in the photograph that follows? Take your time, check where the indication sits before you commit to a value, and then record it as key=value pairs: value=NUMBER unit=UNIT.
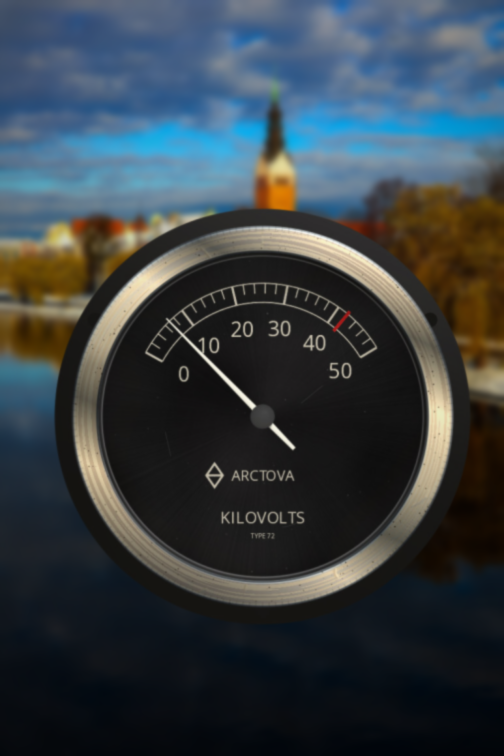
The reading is value=7 unit=kV
